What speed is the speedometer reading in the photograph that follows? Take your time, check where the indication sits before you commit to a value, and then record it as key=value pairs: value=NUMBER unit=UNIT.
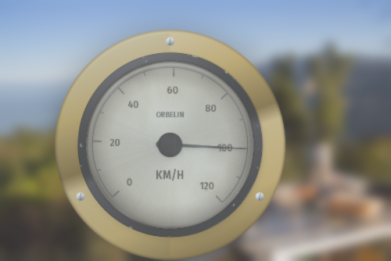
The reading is value=100 unit=km/h
